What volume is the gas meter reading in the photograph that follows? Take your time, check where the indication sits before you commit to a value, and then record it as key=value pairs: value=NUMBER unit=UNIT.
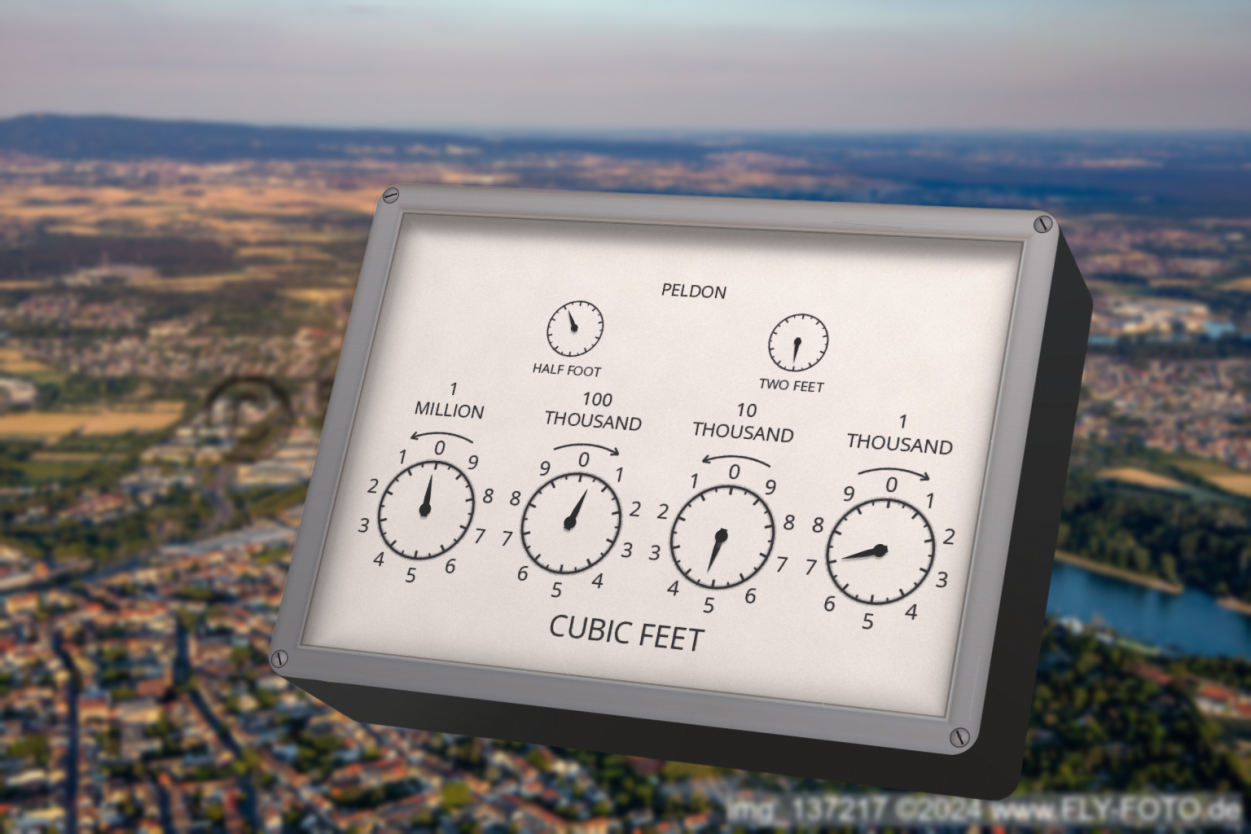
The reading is value=4700 unit=ft³
